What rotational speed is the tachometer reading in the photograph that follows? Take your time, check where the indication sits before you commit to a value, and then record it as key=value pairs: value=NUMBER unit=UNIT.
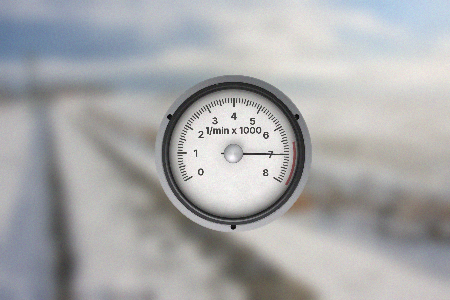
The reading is value=7000 unit=rpm
